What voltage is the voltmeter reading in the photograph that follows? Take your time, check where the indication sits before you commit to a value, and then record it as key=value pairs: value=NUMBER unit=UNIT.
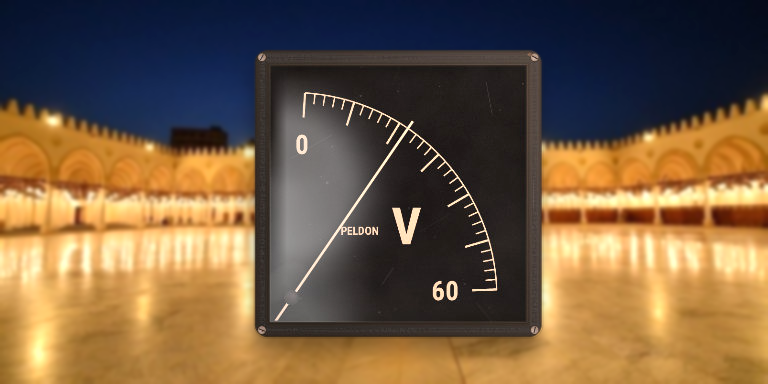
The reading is value=22 unit=V
